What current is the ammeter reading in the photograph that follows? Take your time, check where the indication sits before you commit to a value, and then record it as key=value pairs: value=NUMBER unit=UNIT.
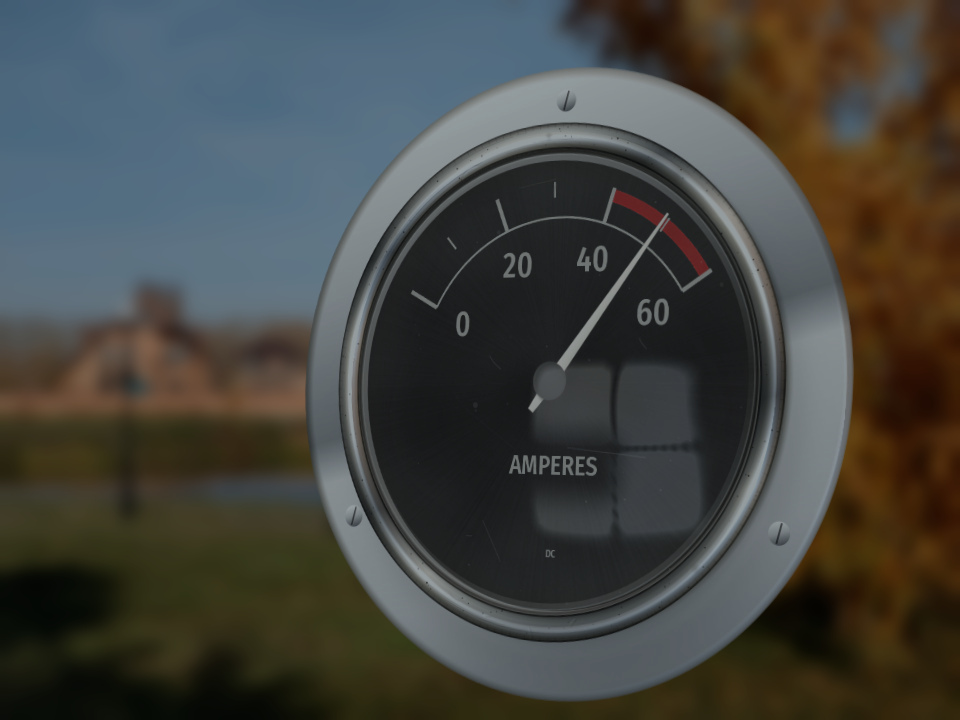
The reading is value=50 unit=A
